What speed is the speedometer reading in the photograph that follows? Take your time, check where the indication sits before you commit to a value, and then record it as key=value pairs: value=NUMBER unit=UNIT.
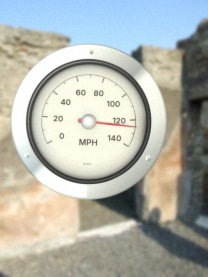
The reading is value=125 unit=mph
